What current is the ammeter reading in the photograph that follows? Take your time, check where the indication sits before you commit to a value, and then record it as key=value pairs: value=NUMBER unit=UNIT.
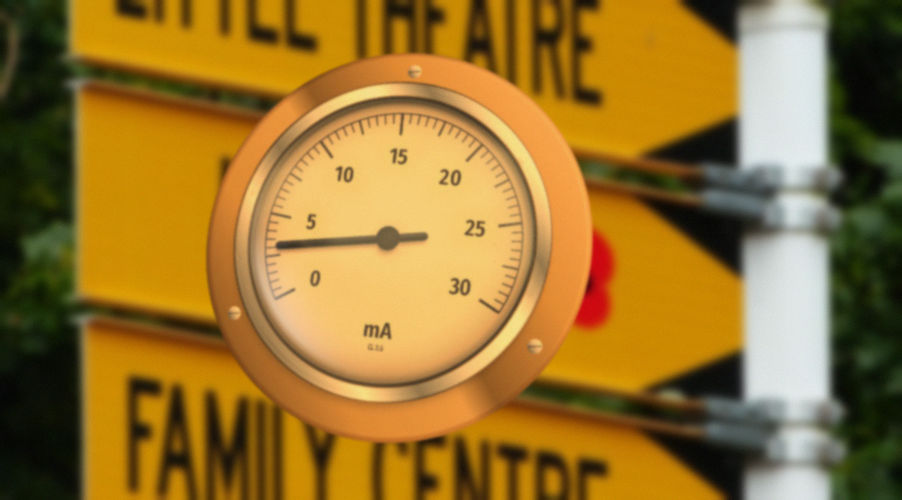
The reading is value=3 unit=mA
